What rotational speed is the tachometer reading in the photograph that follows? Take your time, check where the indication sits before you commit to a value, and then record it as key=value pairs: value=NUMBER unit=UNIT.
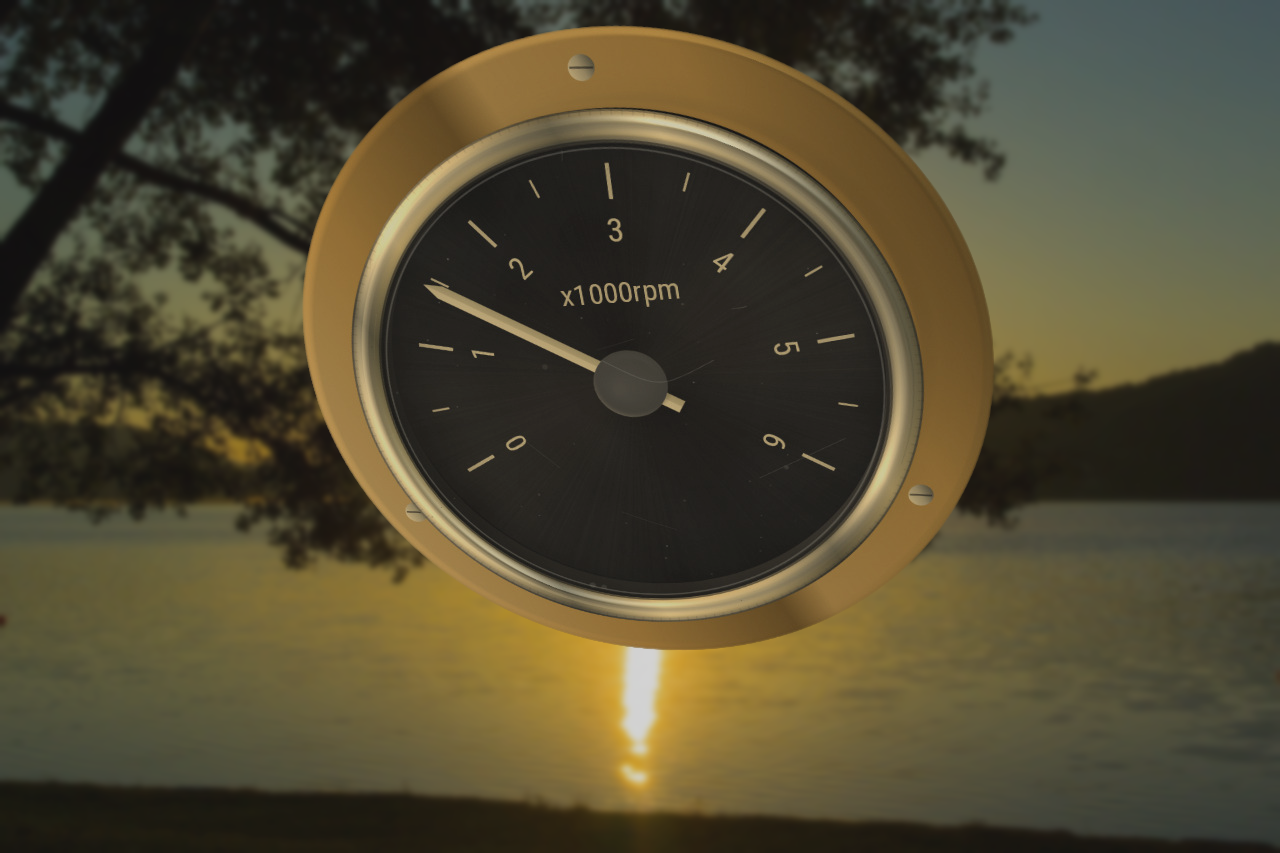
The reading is value=1500 unit=rpm
